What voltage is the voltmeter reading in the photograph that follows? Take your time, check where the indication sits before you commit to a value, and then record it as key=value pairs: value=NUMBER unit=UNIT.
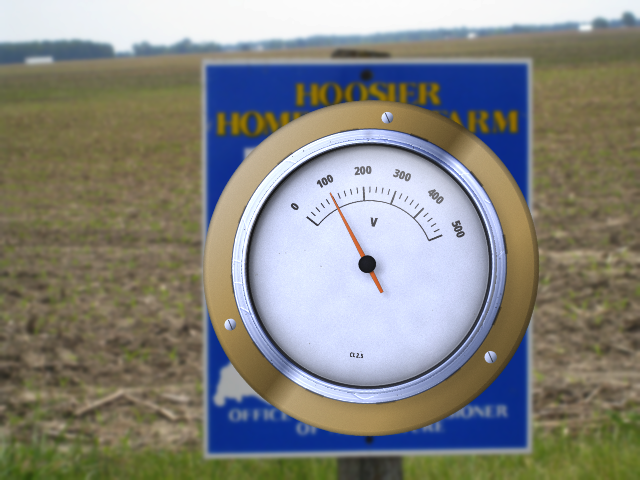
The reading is value=100 unit=V
